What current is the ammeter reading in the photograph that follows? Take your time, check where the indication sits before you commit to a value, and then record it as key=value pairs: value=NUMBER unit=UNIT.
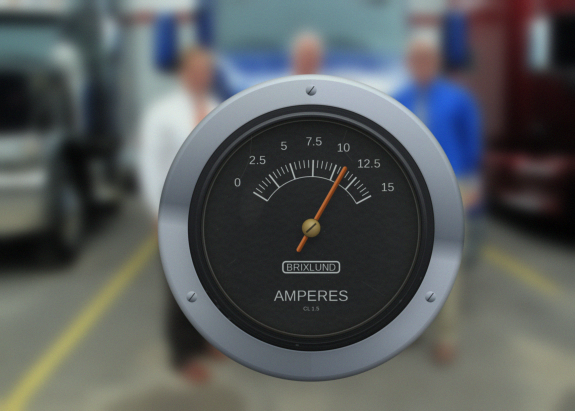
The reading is value=11 unit=A
